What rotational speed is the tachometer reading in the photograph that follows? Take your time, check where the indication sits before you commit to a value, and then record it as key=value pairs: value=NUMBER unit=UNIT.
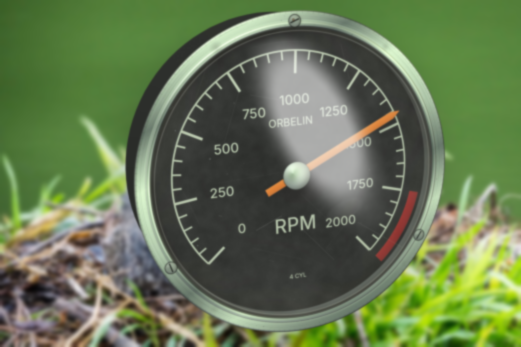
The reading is value=1450 unit=rpm
